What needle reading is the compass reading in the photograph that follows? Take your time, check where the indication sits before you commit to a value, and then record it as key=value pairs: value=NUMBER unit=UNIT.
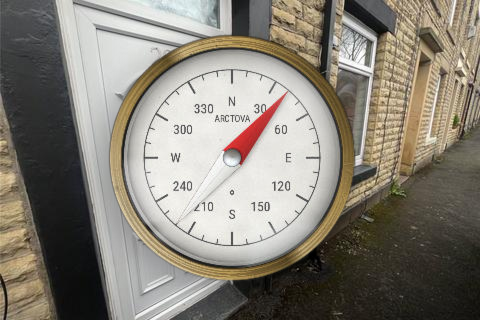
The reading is value=40 unit=°
